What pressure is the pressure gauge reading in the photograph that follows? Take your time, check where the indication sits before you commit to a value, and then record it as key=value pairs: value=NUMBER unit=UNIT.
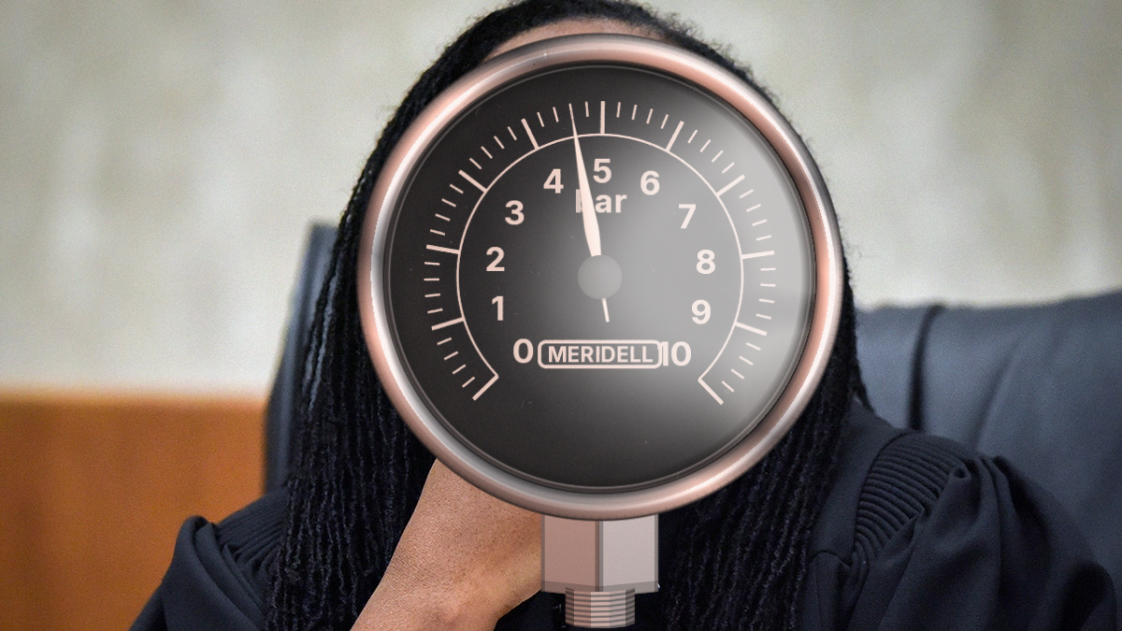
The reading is value=4.6 unit=bar
